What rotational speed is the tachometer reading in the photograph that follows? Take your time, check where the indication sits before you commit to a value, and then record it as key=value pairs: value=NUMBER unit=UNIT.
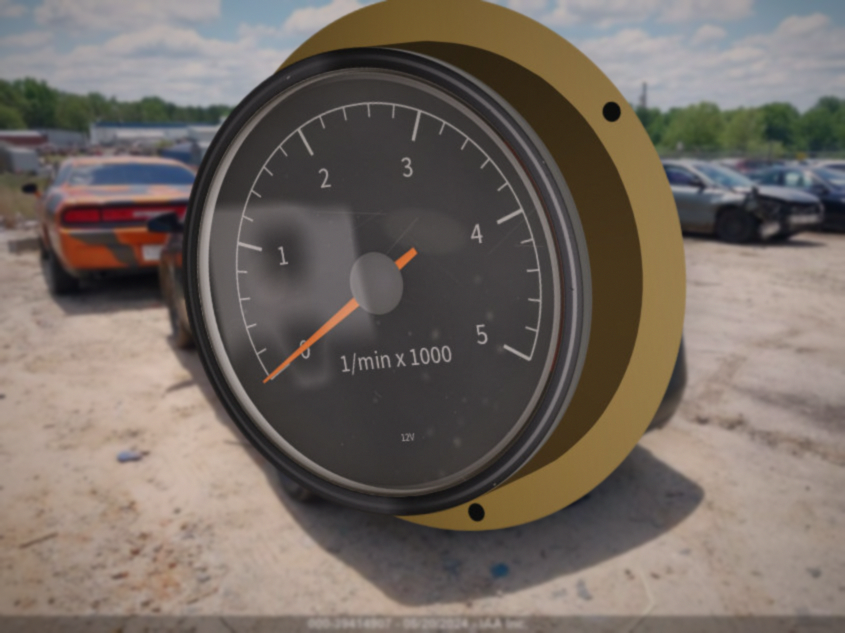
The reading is value=0 unit=rpm
